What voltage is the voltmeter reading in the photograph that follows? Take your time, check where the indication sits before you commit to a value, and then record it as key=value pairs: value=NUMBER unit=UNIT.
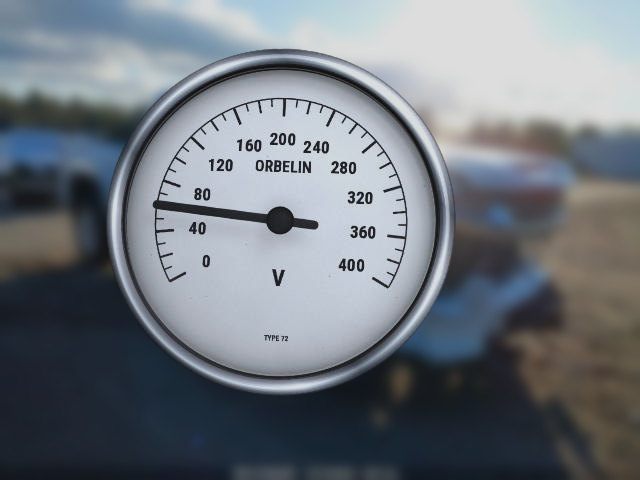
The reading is value=60 unit=V
